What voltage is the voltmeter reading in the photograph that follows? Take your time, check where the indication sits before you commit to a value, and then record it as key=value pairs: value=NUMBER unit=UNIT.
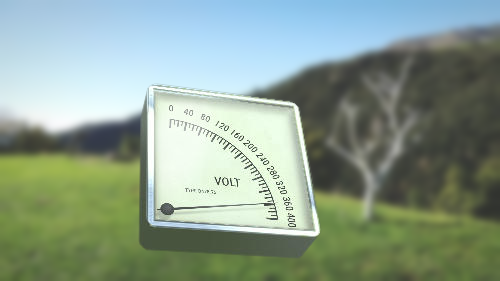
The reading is value=360 unit=V
